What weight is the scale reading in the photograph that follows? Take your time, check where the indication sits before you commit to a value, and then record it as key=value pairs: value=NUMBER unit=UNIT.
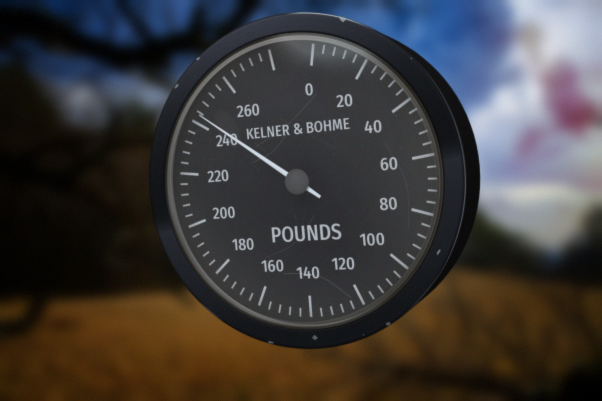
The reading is value=244 unit=lb
